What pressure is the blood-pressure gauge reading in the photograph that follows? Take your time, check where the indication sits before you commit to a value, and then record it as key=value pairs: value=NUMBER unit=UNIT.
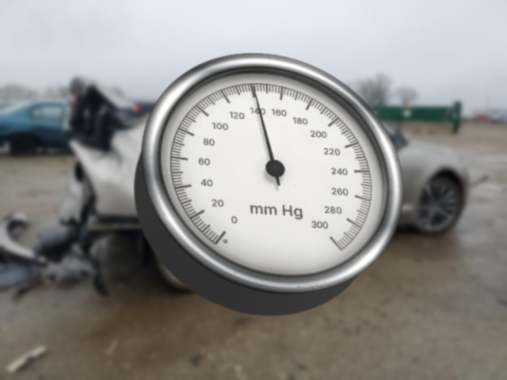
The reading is value=140 unit=mmHg
